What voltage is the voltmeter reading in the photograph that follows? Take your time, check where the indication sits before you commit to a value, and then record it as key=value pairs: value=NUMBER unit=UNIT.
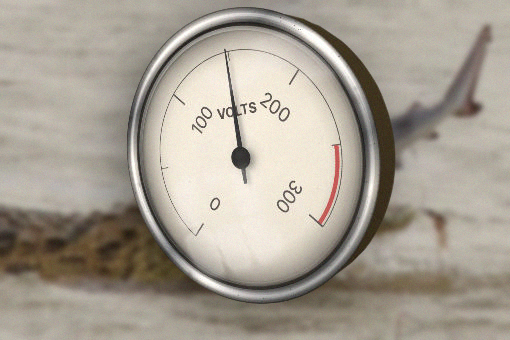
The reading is value=150 unit=V
